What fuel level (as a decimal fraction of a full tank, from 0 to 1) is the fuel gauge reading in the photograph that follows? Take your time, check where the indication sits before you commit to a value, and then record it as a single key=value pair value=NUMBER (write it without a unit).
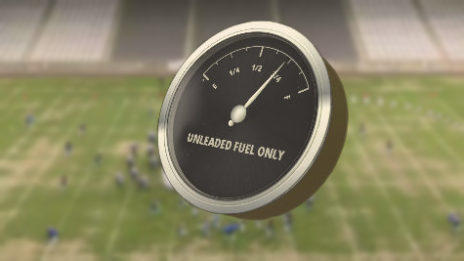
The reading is value=0.75
